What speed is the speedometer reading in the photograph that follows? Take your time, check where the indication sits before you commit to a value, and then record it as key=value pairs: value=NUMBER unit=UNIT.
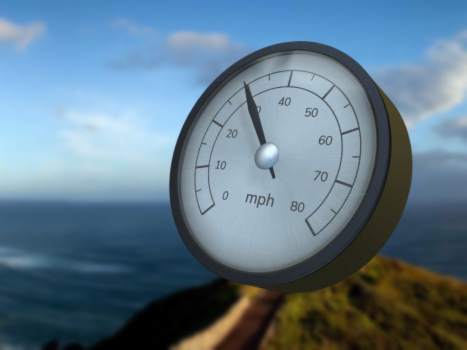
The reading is value=30 unit=mph
